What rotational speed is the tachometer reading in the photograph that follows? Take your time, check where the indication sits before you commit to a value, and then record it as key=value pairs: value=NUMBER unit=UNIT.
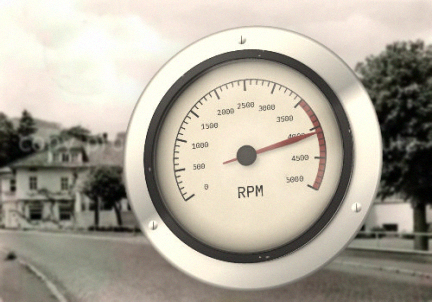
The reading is value=4100 unit=rpm
